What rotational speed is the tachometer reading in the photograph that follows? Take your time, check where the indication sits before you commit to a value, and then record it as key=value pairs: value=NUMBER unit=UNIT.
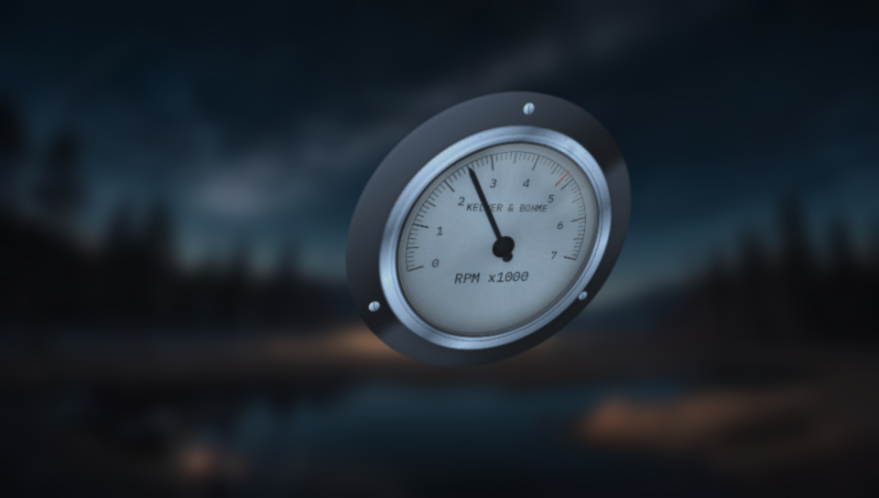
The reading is value=2500 unit=rpm
